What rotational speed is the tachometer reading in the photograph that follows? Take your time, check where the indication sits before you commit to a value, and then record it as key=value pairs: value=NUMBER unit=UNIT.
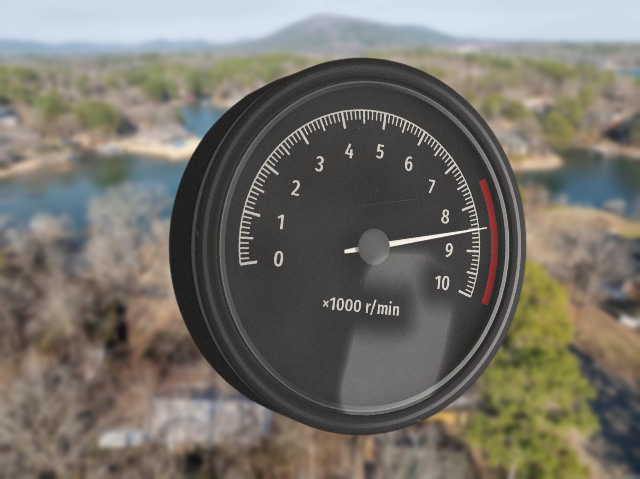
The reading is value=8500 unit=rpm
